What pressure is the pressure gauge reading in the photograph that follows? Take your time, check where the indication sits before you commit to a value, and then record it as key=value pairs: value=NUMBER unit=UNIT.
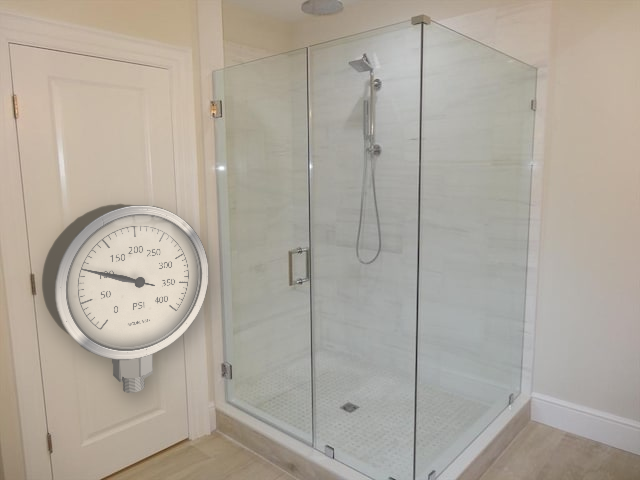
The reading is value=100 unit=psi
